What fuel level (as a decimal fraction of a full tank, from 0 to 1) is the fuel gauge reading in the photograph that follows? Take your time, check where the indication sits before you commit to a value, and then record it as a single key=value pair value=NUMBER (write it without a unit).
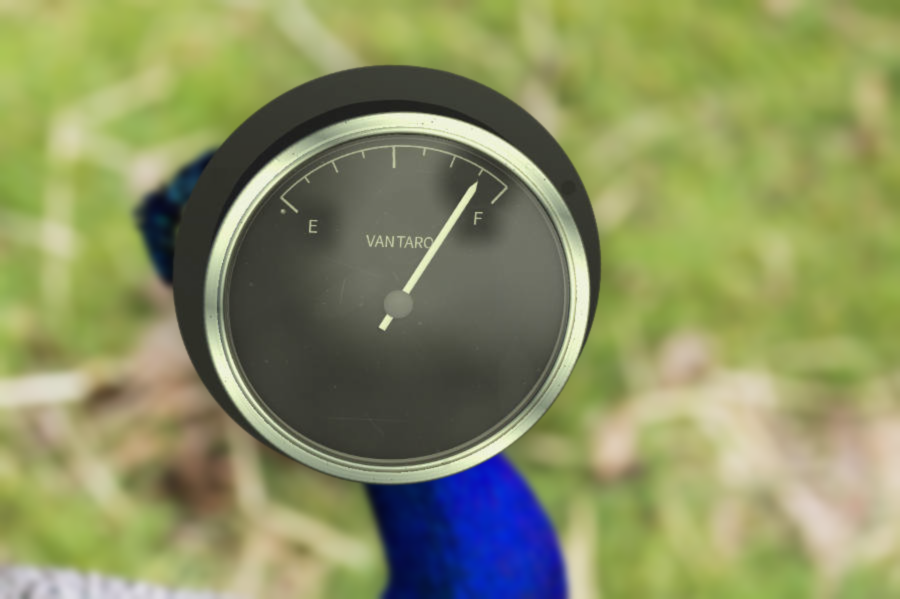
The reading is value=0.875
